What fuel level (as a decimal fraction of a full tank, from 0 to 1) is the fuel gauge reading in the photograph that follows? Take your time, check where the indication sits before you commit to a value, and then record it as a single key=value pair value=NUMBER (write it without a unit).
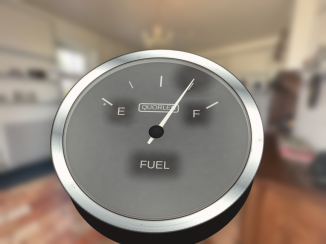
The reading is value=0.75
